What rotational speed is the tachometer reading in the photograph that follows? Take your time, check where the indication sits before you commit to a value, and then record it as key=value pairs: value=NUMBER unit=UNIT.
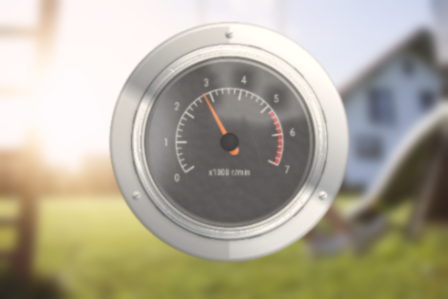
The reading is value=2800 unit=rpm
